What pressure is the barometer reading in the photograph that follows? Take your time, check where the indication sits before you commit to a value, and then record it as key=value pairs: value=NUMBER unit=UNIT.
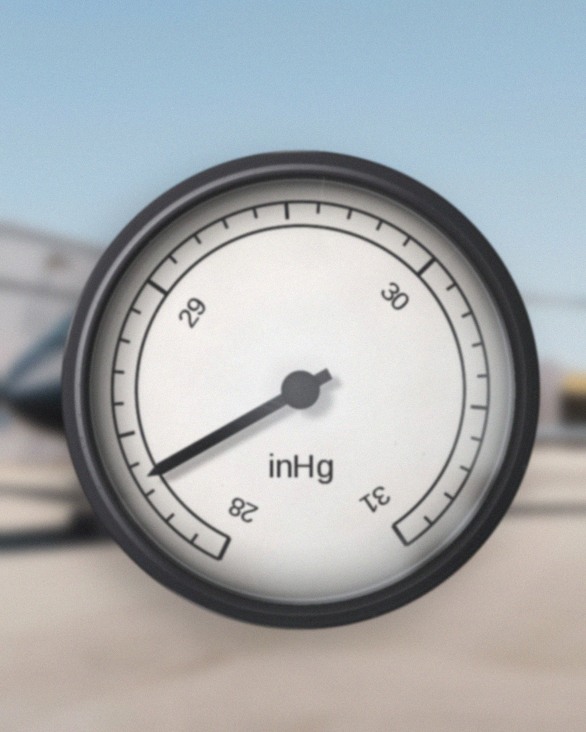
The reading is value=28.35 unit=inHg
